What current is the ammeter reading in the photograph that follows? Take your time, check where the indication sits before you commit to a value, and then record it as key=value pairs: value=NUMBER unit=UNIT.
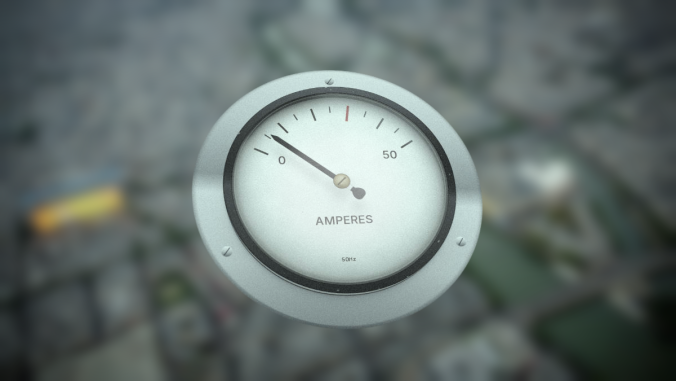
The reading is value=5 unit=A
